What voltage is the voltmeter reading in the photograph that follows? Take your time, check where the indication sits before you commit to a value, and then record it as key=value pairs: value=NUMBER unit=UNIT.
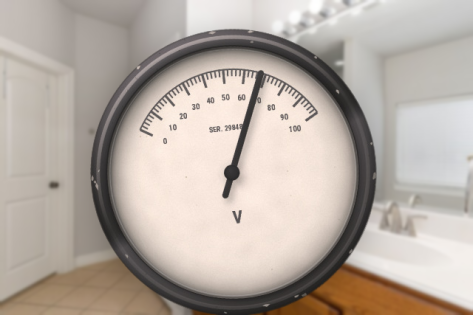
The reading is value=68 unit=V
